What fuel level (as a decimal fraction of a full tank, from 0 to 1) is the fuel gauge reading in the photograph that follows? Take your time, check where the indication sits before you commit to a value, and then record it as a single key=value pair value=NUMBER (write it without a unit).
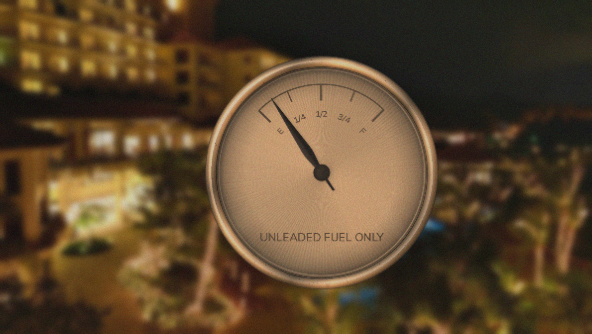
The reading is value=0.125
